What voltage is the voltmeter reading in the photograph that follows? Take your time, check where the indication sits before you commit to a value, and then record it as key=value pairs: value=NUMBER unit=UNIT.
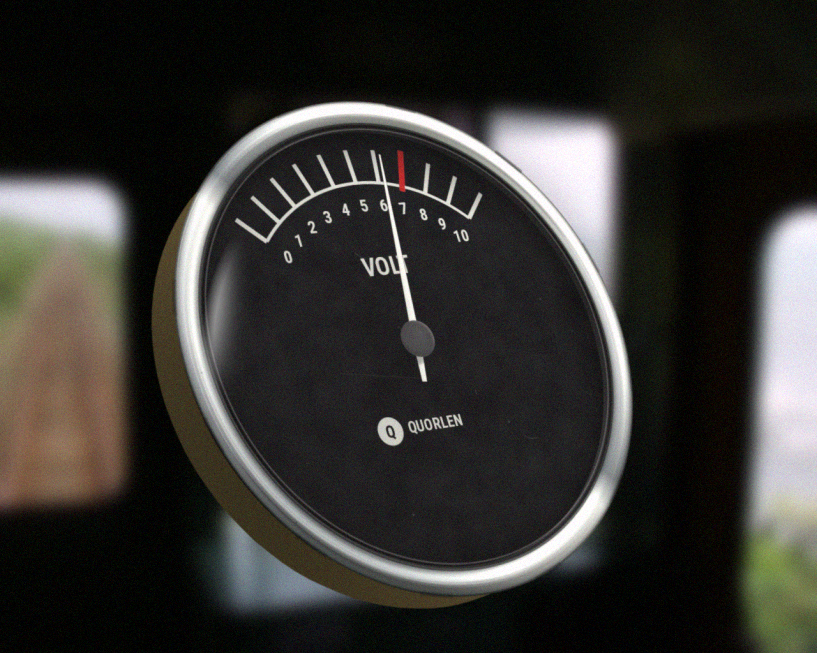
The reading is value=6 unit=V
